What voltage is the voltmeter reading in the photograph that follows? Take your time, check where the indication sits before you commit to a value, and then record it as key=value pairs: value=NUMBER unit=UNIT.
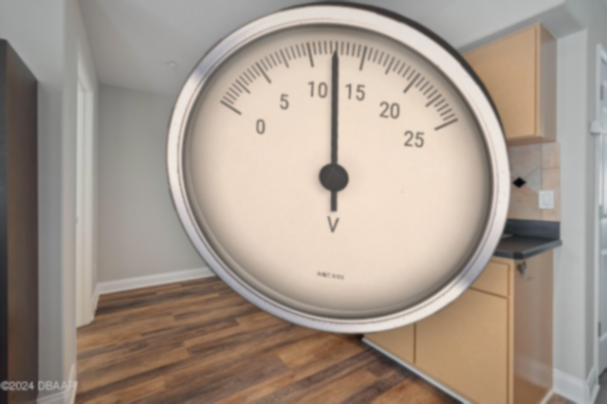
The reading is value=12.5 unit=V
